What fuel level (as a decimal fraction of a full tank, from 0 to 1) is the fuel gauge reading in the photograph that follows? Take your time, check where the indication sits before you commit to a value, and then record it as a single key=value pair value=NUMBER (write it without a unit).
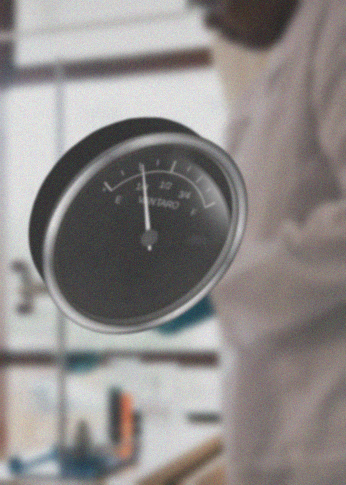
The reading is value=0.25
